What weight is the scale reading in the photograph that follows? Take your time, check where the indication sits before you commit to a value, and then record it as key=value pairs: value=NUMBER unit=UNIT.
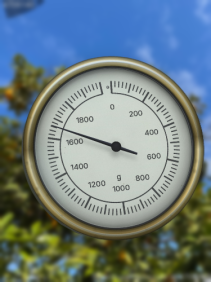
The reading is value=1660 unit=g
